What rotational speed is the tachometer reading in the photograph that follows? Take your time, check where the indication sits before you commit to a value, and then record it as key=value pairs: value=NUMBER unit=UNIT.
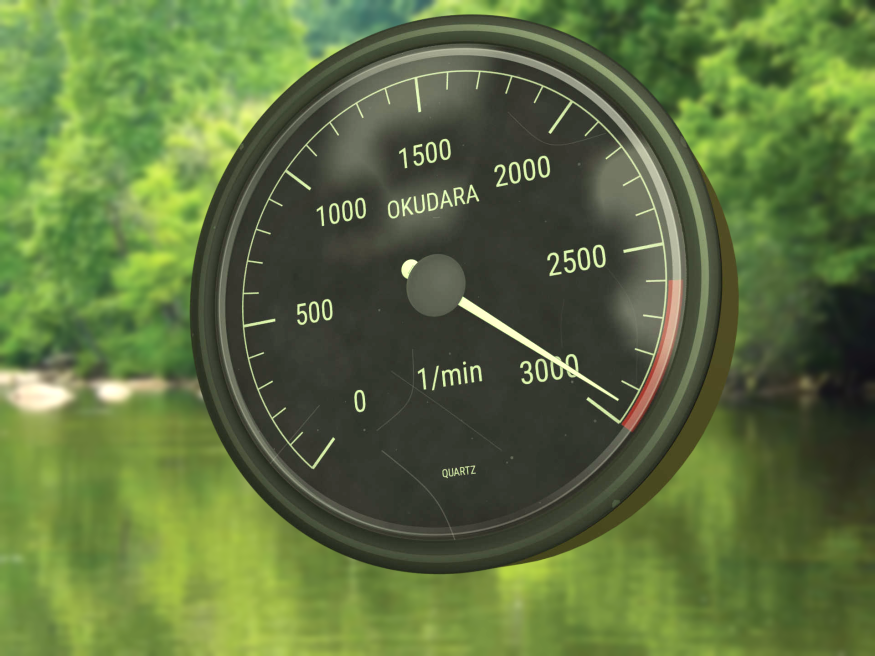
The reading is value=2950 unit=rpm
